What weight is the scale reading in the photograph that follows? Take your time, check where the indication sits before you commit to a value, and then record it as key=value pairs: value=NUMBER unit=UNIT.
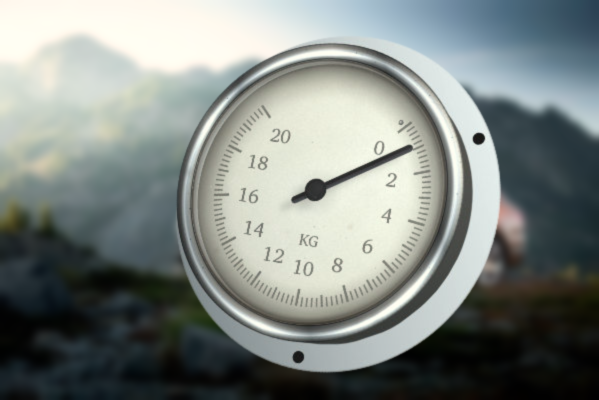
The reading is value=1 unit=kg
